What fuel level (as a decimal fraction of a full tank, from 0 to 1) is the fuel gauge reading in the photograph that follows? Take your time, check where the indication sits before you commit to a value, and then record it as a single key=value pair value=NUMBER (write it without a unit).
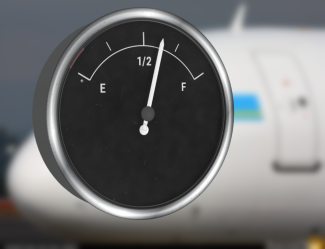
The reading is value=0.625
